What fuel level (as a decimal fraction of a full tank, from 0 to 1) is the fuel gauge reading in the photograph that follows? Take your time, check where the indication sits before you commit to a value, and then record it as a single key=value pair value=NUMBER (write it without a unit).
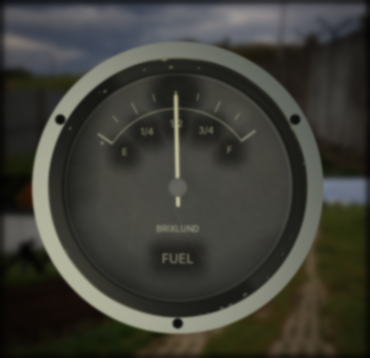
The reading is value=0.5
